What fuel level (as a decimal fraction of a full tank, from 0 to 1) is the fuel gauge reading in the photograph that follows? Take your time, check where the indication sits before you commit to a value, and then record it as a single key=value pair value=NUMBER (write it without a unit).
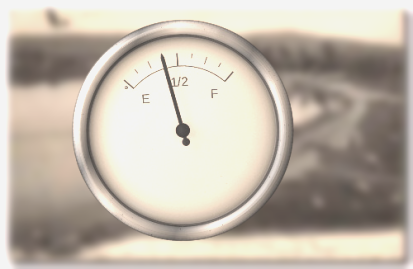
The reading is value=0.375
